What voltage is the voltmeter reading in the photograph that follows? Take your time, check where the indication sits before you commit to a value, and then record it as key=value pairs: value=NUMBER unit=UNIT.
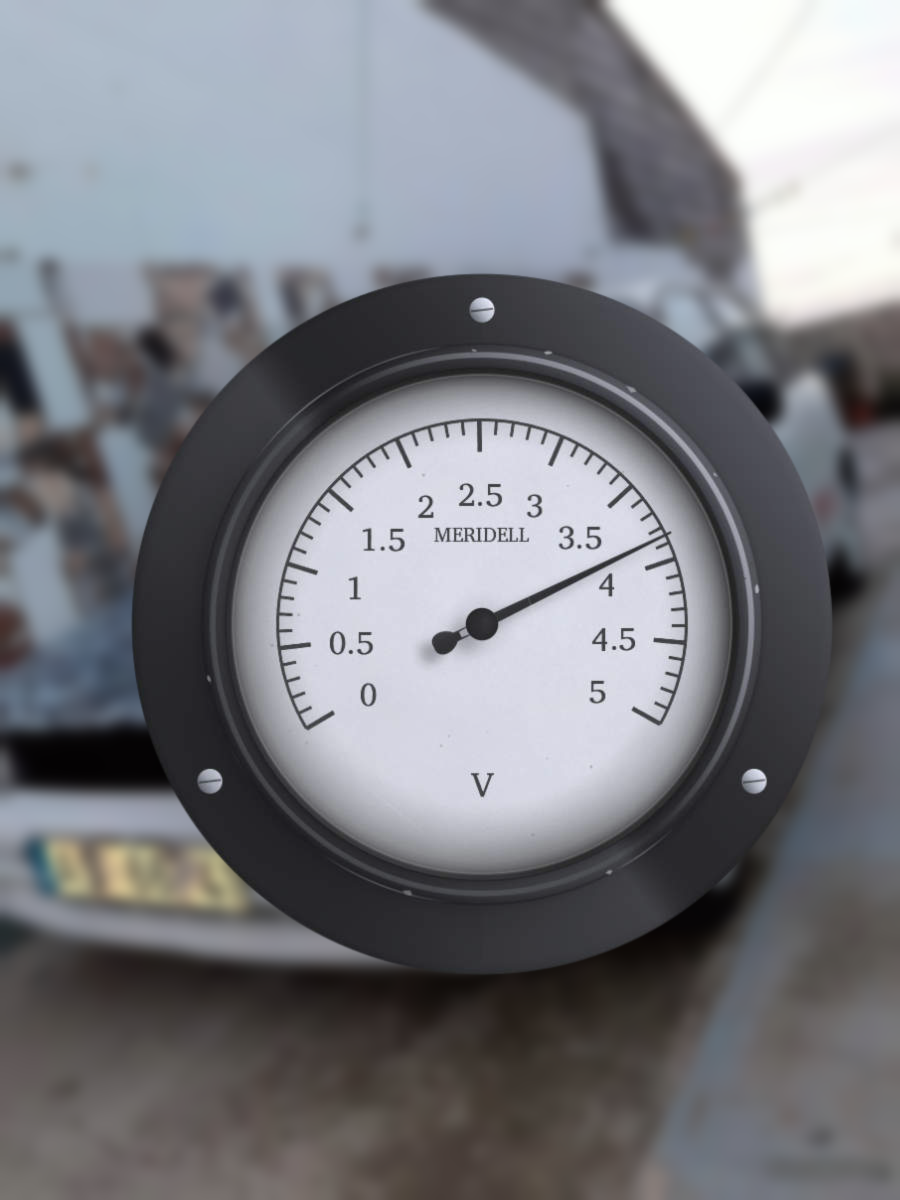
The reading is value=3.85 unit=V
